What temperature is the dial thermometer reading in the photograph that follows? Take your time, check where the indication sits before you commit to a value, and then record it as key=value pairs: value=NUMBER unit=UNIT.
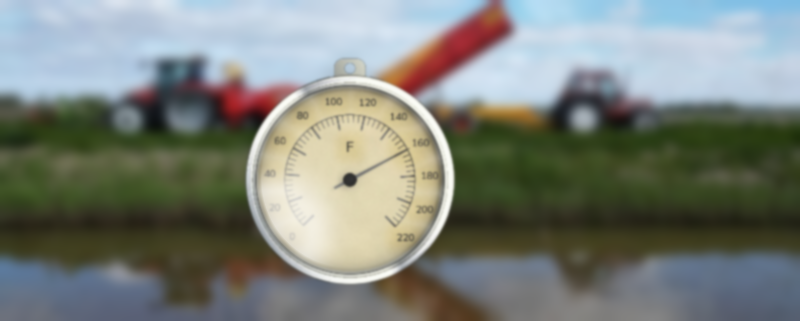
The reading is value=160 unit=°F
